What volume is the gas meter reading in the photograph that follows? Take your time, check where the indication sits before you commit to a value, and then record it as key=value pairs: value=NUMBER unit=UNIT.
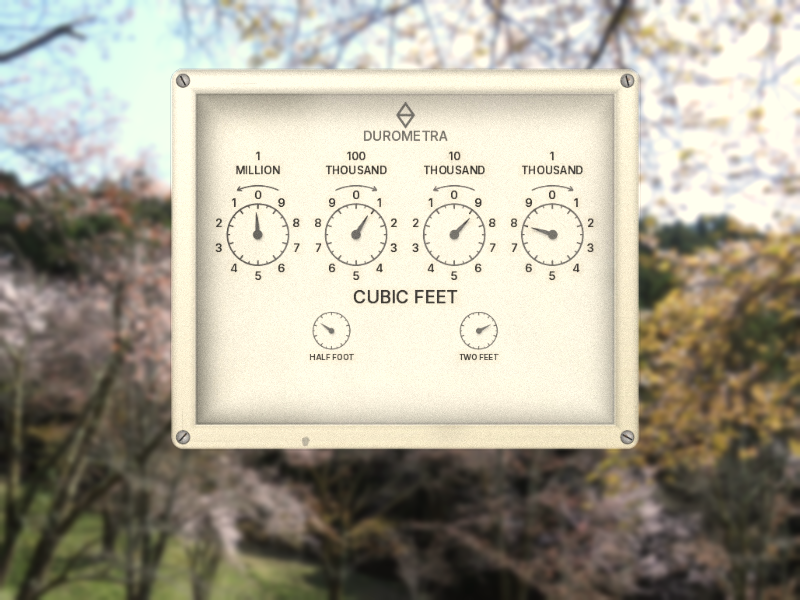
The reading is value=8800 unit=ft³
